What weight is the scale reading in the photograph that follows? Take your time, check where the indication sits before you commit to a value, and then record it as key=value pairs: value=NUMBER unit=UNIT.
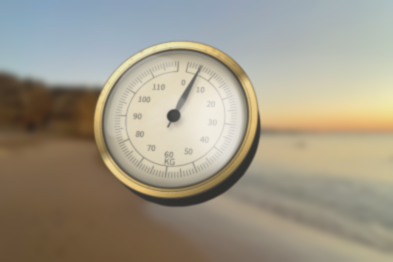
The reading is value=5 unit=kg
